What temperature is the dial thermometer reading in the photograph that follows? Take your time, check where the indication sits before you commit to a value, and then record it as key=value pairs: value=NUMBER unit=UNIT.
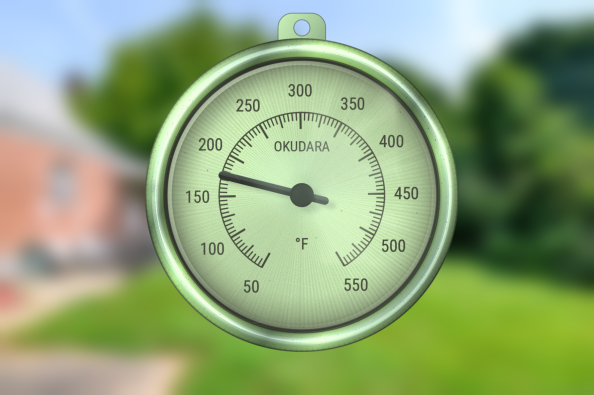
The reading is value=175 unit=°F
